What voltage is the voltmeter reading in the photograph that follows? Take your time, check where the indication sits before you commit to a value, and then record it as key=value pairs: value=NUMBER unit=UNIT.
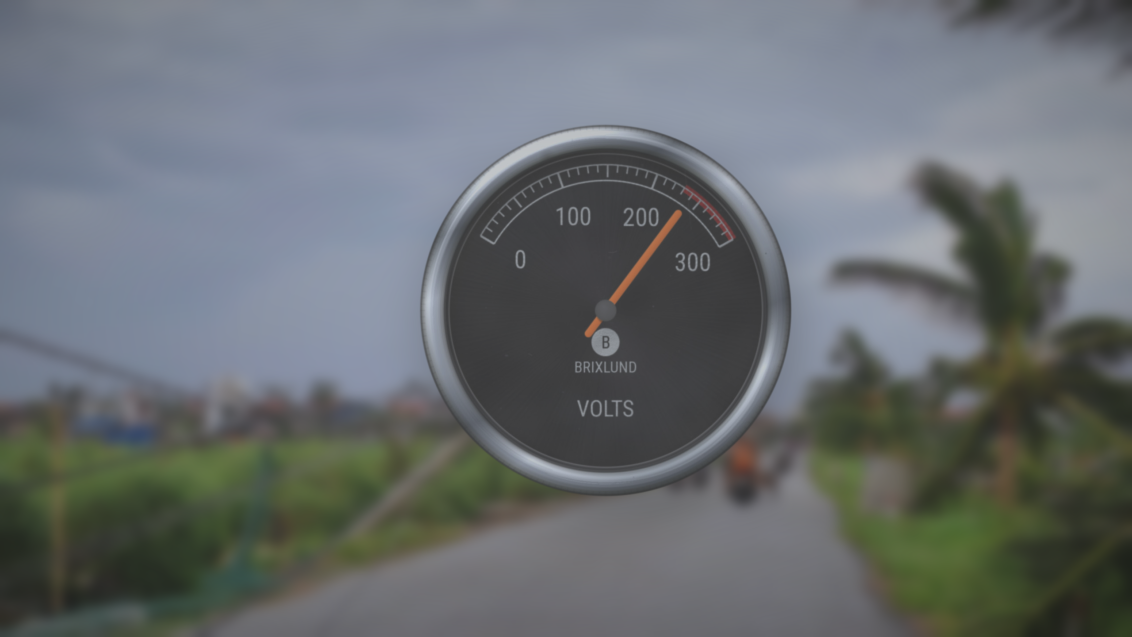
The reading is value=240 unit=V
